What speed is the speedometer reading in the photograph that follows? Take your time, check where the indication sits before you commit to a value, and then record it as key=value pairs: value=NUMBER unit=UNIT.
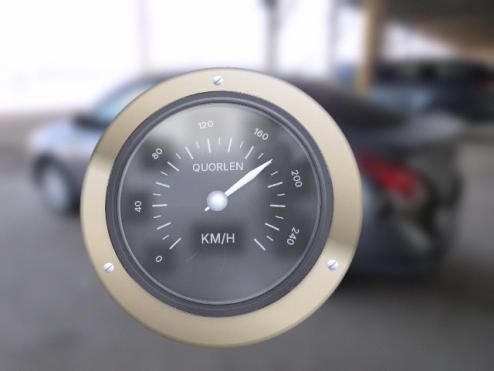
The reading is value=180 unit=km/h
